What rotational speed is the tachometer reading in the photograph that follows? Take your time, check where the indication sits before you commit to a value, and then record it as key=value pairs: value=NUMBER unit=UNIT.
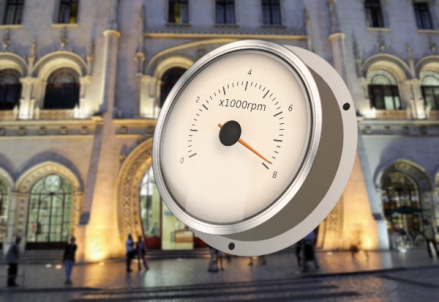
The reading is value=7800 unit=rpm
